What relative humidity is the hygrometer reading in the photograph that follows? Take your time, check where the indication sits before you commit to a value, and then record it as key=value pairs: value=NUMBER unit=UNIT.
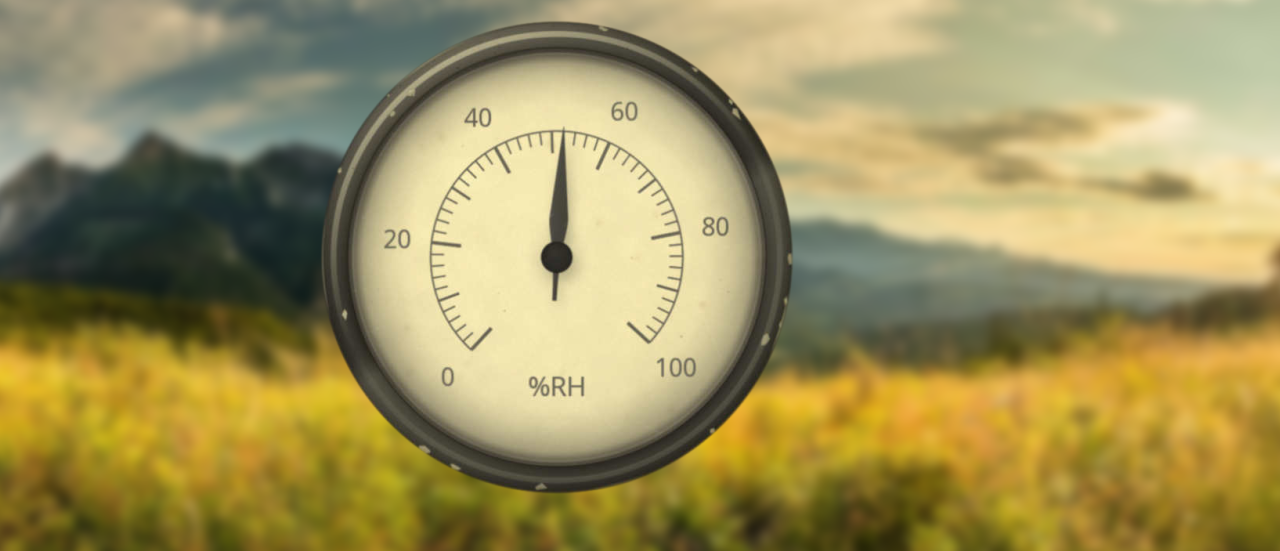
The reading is value=52 unit=%
